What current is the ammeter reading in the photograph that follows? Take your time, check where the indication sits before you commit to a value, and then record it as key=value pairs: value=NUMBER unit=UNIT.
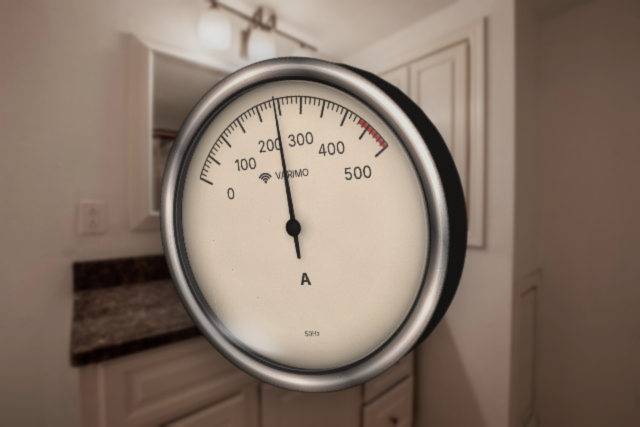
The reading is value=250 unit=A
